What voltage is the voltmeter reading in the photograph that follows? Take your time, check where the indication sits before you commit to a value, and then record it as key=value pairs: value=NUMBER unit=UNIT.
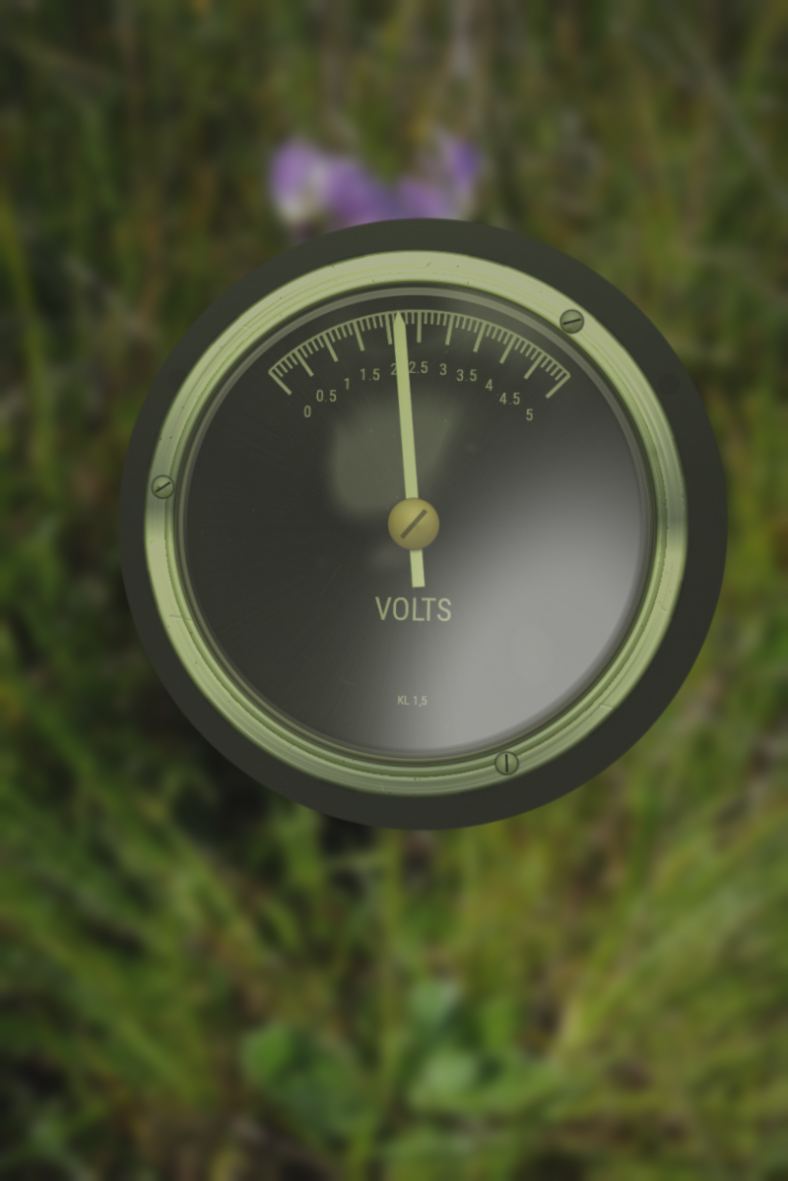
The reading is value=2.2 unit=V
